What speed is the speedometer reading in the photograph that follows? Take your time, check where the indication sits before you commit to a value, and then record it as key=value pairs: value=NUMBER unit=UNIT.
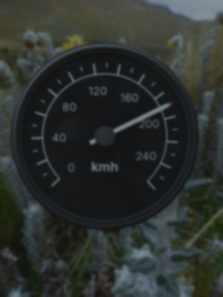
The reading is value=190 unit=km/h
